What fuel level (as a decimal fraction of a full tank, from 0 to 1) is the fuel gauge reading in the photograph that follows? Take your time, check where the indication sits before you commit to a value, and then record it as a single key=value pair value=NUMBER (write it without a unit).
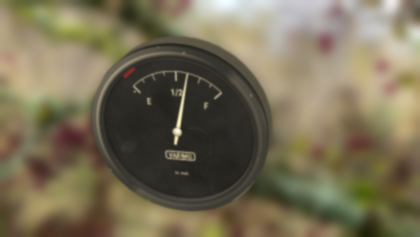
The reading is value=0.625
